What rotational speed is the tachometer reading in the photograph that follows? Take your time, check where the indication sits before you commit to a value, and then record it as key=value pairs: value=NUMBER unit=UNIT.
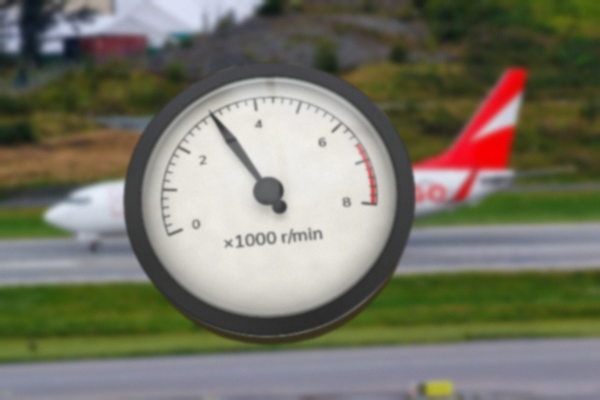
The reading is value=3000 unit=rpm
